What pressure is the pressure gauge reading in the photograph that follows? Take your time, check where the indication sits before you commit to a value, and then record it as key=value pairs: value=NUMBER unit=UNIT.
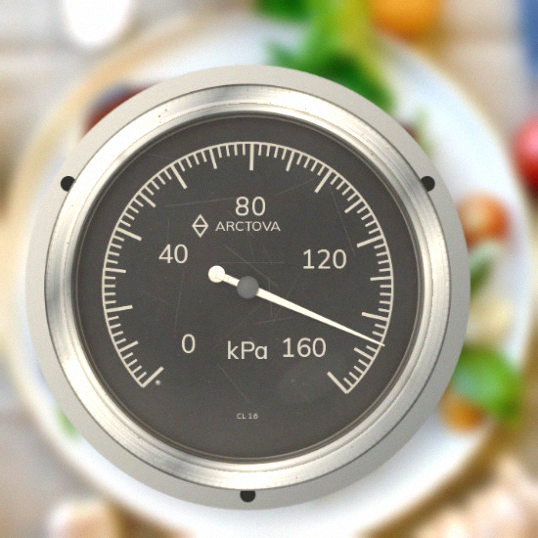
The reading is value=146 unit=kPa
